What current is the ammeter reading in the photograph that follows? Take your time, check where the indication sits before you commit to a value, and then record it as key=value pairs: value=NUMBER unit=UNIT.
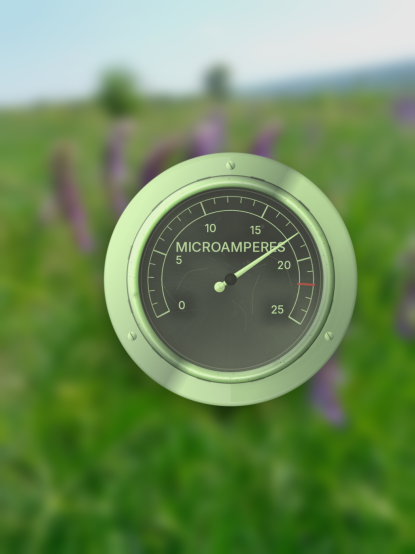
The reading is value=18 unit=µA
